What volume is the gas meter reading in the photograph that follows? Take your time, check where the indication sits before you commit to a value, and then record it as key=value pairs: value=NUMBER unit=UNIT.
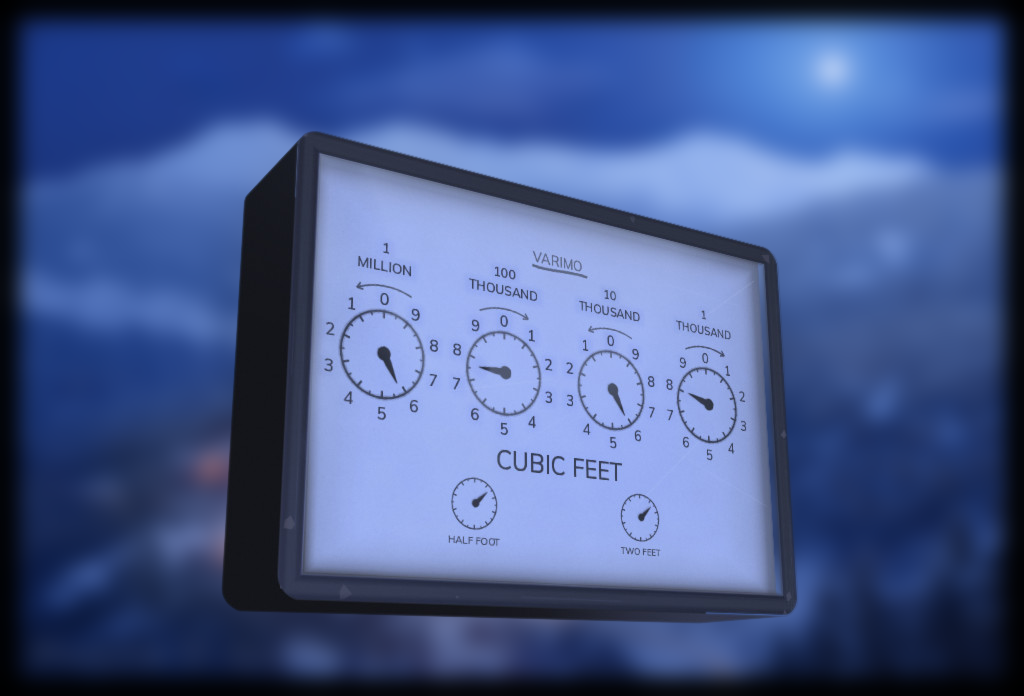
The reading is value=575800 unit=ft³
